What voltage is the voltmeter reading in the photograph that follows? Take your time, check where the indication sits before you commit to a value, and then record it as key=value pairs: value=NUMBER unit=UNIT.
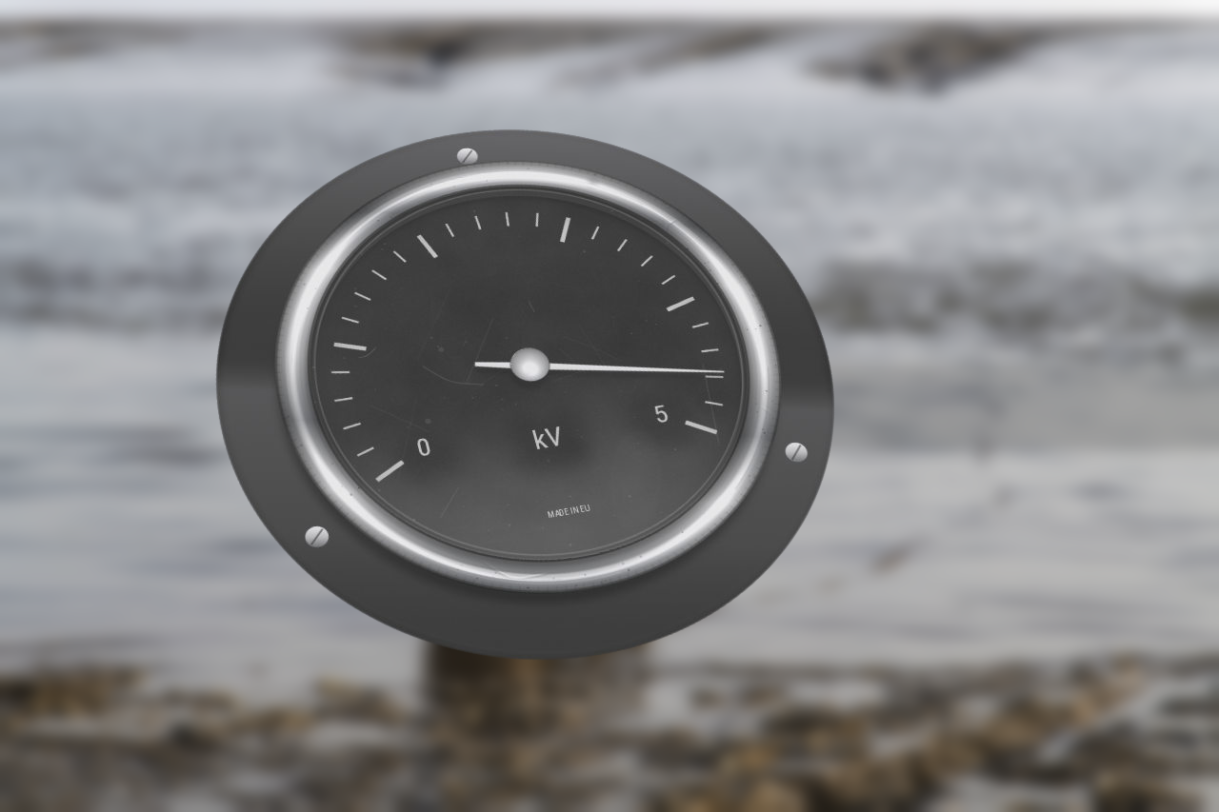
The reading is value=4.6 unit=kV
